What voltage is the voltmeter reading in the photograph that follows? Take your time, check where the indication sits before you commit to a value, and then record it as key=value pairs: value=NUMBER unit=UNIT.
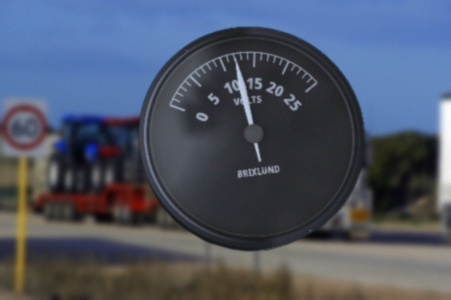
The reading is value=12 unit=V
